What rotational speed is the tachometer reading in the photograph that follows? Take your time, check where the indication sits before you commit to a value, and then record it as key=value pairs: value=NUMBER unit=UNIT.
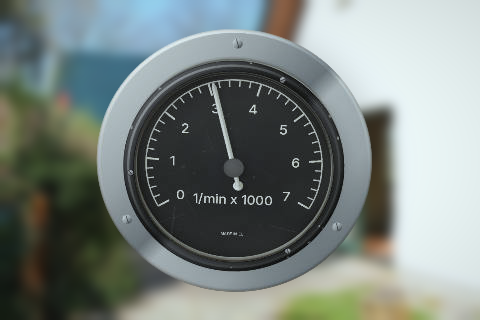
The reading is value=3100 unit=rpm
